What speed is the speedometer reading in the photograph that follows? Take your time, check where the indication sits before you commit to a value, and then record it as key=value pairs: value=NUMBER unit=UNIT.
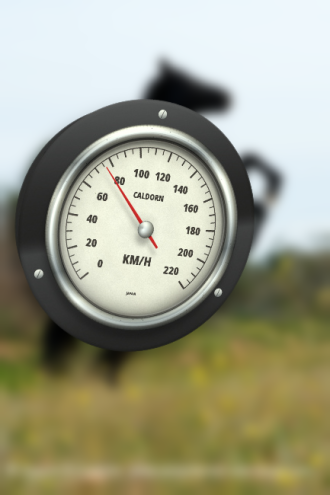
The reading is value=75 unit=km/h
